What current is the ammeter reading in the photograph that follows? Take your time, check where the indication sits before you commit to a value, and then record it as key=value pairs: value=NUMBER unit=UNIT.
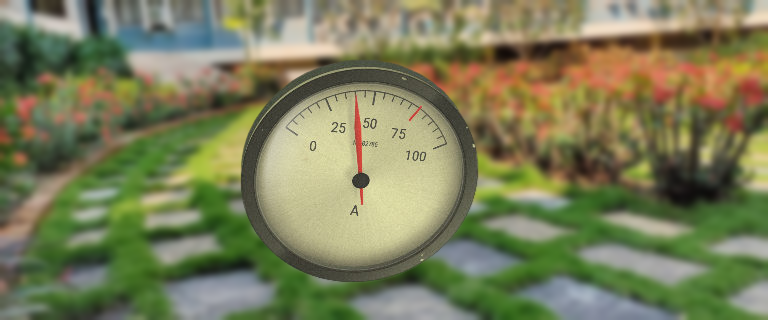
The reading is value=40 unit=A
